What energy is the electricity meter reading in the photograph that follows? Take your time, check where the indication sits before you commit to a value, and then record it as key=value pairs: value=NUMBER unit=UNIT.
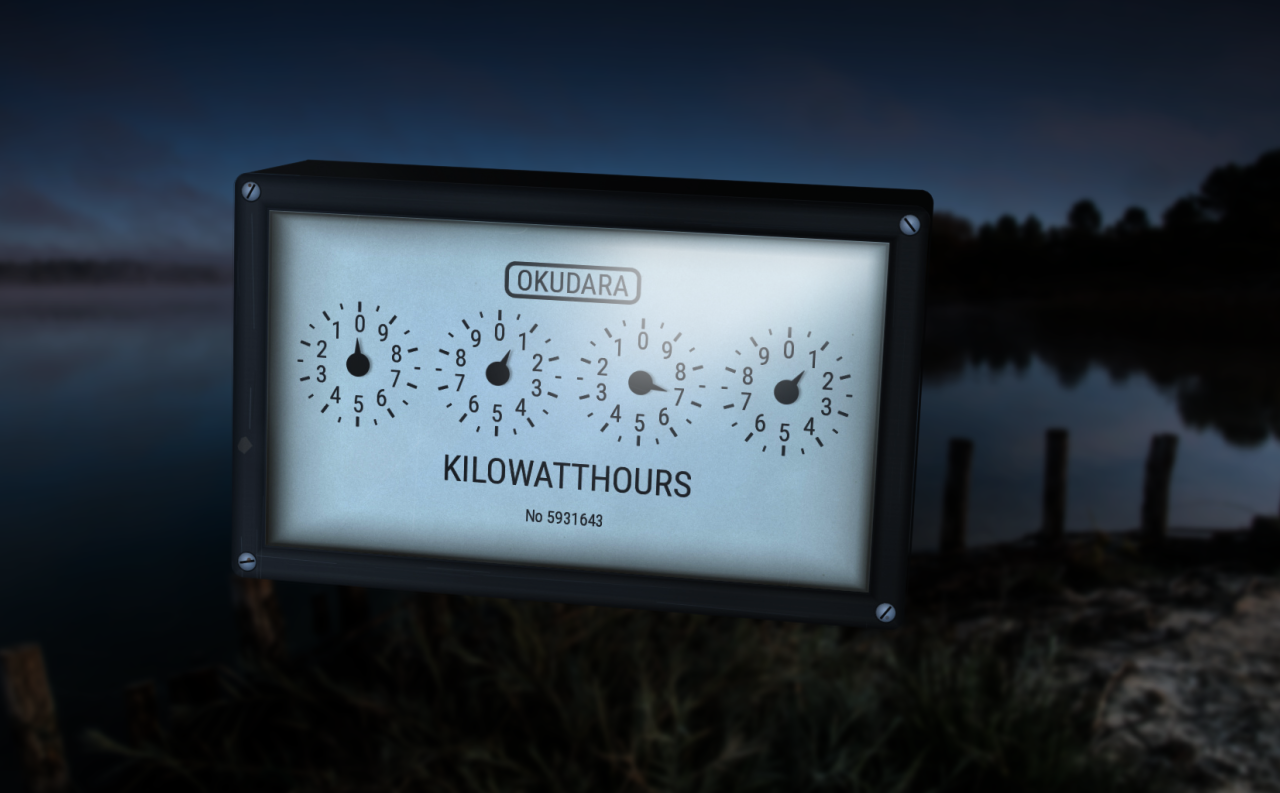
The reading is value=71 unit=kWh
